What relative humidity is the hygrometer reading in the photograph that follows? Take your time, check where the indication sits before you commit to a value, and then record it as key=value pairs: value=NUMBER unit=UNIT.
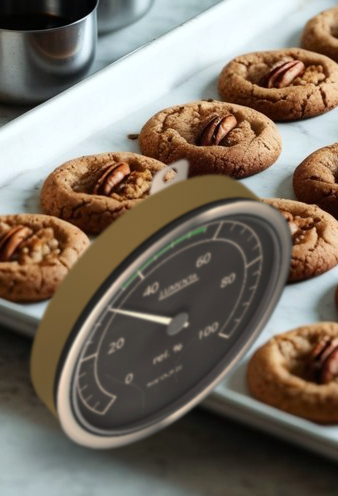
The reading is value=32 unit=%
